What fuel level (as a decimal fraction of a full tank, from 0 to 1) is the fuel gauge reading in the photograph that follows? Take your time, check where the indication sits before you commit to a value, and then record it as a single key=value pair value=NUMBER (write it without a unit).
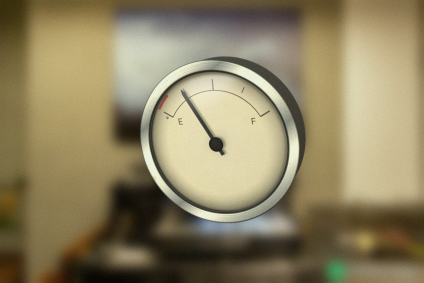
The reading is value=0.25
